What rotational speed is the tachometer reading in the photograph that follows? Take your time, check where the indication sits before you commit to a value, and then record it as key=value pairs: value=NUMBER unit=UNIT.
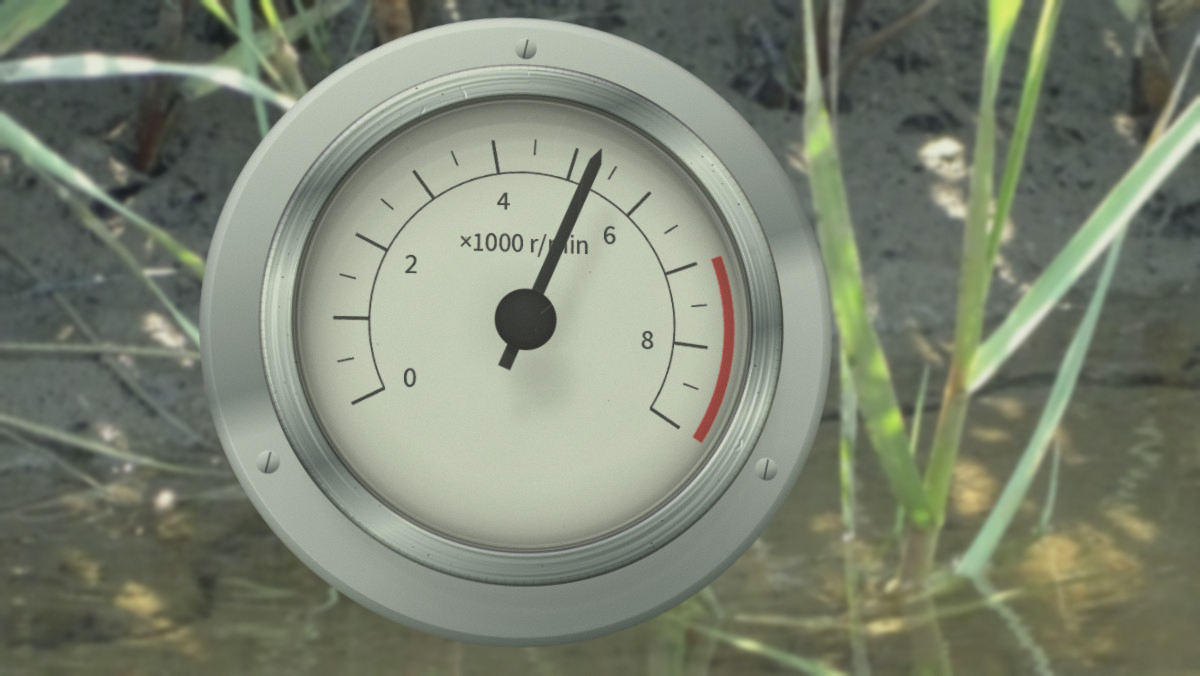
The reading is value=5250 unit=rpm
